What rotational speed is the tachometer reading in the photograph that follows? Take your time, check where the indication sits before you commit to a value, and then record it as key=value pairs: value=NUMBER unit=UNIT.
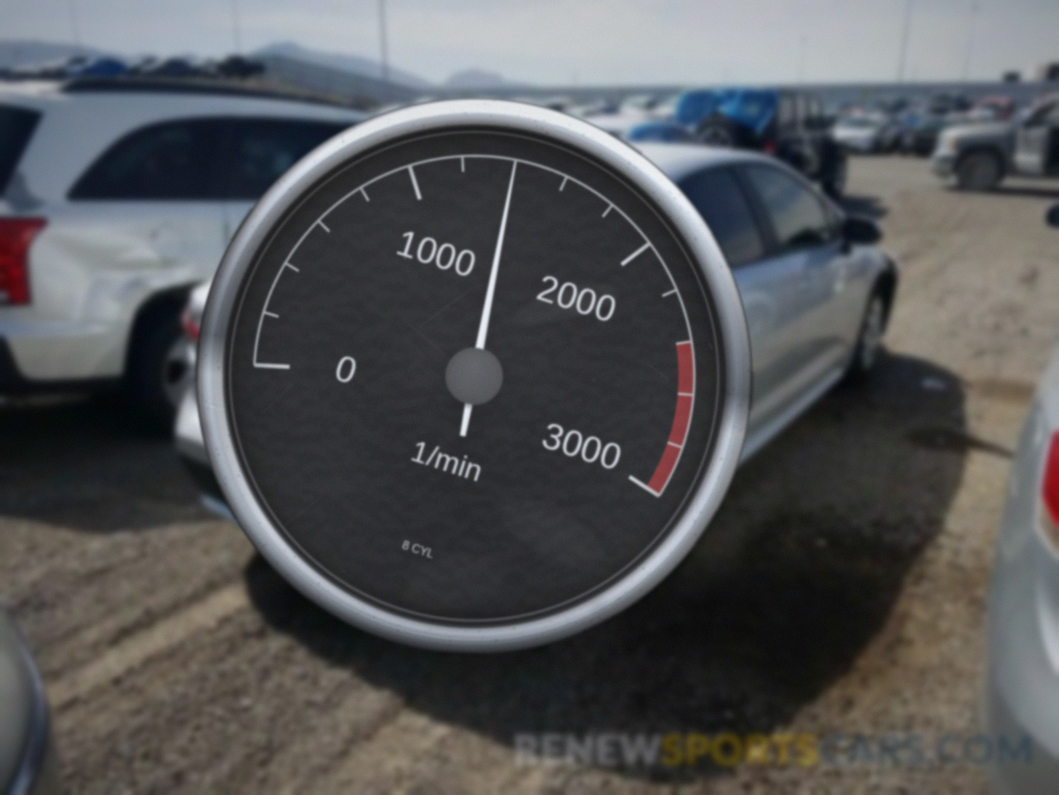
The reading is value=1400 unit=rpm
